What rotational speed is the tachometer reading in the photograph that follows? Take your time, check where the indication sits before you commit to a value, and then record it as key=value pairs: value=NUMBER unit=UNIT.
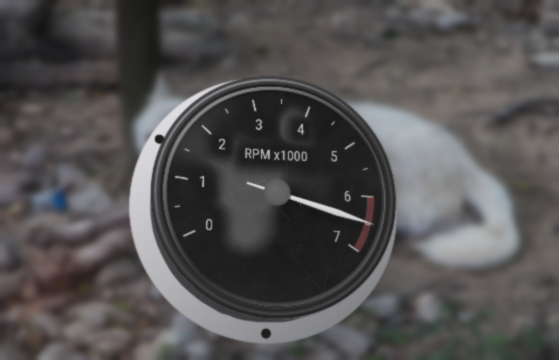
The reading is value=6500 unit=rpm
